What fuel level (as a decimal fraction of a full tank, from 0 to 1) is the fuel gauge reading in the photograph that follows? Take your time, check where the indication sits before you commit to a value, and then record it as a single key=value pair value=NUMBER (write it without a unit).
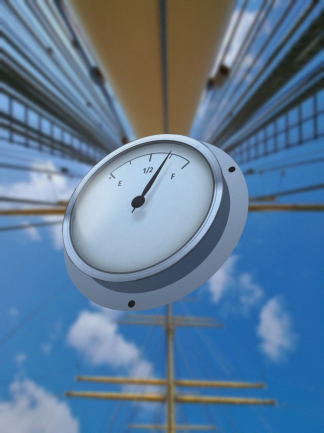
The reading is value=0.75
